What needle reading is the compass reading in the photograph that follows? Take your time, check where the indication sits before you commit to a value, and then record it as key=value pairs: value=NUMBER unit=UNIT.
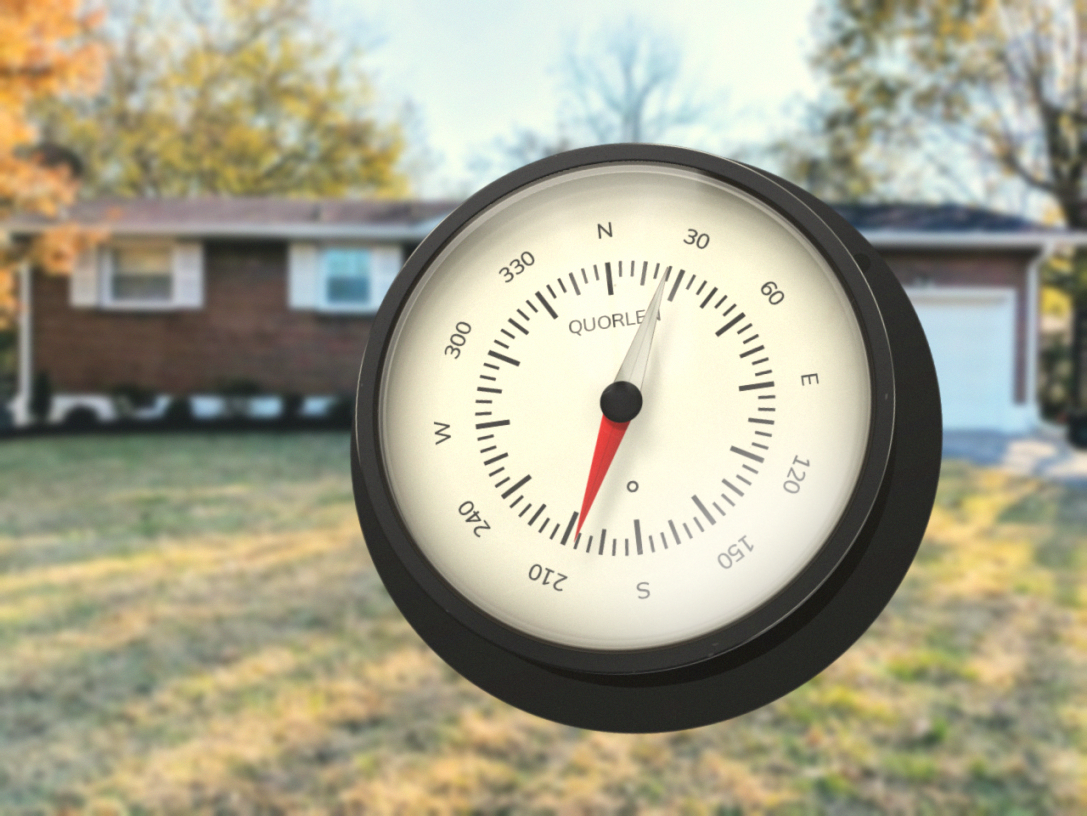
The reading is value=205 unit=°
